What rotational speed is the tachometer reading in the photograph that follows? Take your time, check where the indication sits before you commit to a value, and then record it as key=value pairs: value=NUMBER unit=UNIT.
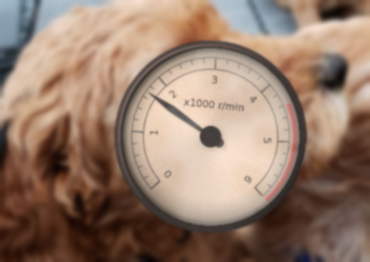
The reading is value=1700 unit=rpm
